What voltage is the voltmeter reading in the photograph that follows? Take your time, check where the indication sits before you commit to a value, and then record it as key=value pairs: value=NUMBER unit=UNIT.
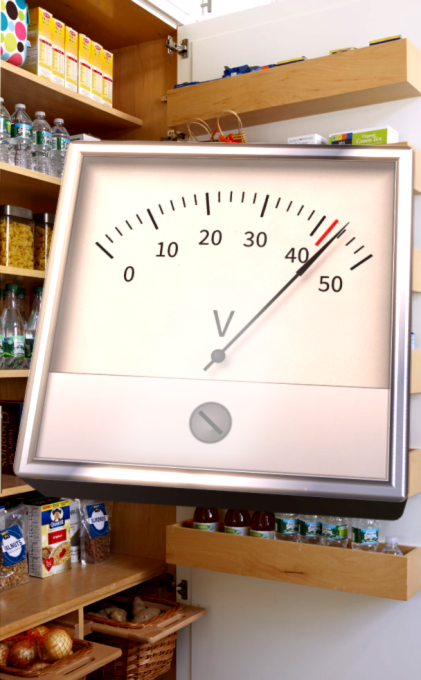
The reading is value=44 unit=V
